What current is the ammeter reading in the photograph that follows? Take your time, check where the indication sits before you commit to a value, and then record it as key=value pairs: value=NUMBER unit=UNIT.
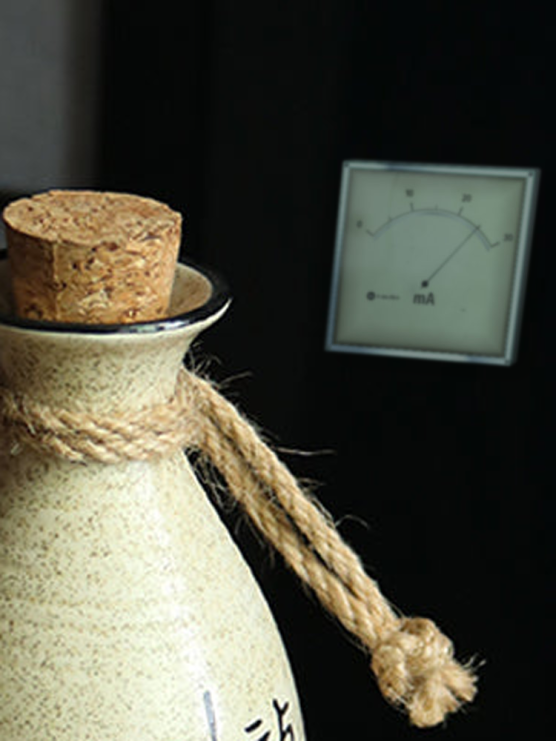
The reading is value=25 unit=mA
